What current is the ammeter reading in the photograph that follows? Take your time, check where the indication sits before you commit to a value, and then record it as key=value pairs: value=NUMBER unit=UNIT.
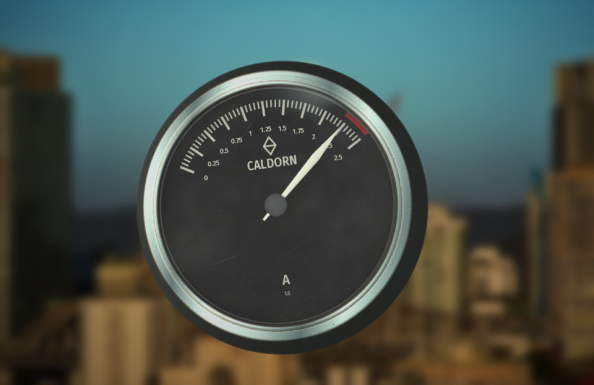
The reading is value=2.25 unit=A
